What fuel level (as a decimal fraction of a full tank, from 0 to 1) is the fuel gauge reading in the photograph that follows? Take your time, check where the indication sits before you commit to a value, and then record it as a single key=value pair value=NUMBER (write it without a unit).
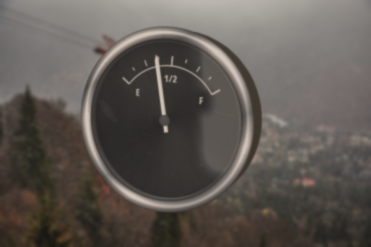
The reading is value=0.375
